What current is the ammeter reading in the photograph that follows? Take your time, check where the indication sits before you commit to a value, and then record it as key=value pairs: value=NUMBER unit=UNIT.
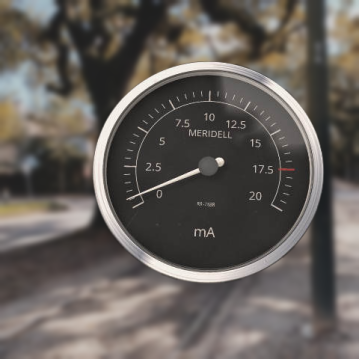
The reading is value=0.5 unit=mA
